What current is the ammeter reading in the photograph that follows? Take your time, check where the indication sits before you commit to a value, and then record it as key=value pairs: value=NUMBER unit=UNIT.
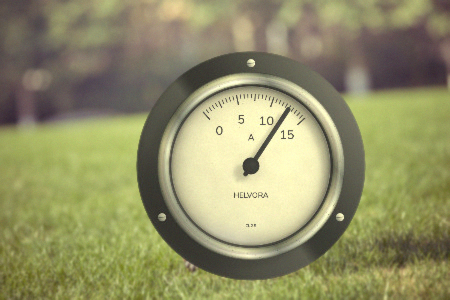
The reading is value=12.5 unit=A
